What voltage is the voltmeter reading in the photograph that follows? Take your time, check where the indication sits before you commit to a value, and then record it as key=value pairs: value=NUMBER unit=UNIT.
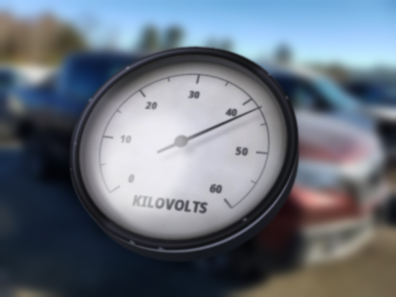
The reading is value=42.5 unit=kV
